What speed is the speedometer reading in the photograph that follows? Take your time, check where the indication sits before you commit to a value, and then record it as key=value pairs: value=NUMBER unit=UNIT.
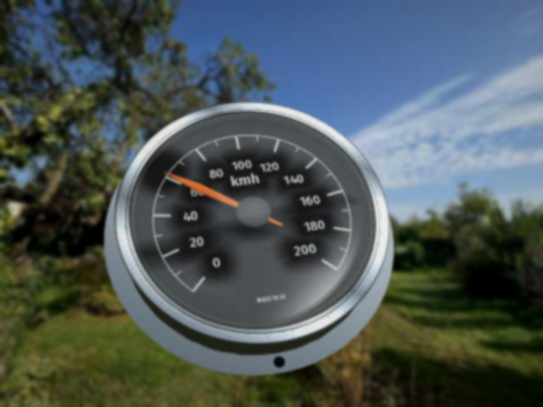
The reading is value=60 unit=km/h
